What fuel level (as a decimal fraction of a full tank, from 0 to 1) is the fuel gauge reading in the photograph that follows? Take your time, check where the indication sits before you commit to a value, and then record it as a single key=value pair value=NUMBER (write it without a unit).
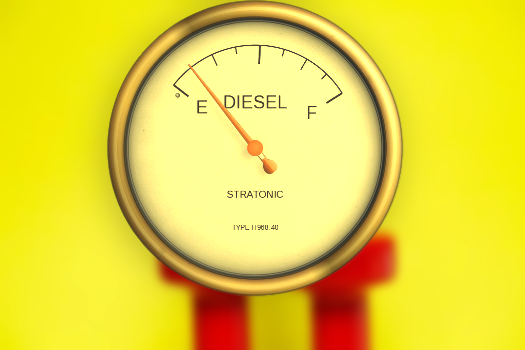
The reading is value=0.125
